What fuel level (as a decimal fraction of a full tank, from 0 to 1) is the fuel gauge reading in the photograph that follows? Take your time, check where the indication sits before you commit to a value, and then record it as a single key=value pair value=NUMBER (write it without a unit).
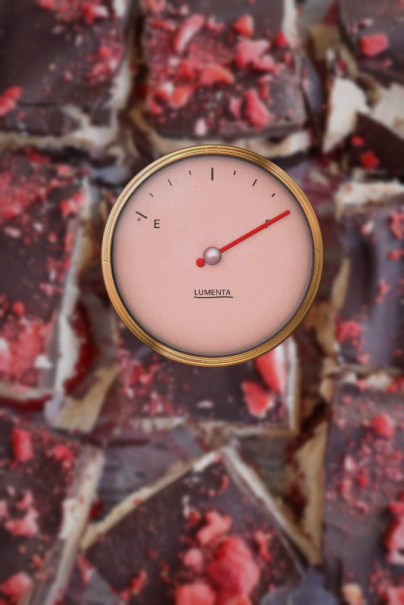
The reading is value=1
